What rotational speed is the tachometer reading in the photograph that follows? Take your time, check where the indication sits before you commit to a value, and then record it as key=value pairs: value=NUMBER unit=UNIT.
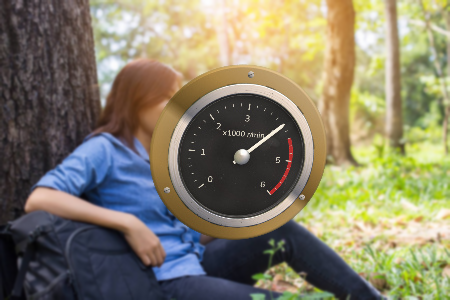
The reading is value=4000 unit=rpm
